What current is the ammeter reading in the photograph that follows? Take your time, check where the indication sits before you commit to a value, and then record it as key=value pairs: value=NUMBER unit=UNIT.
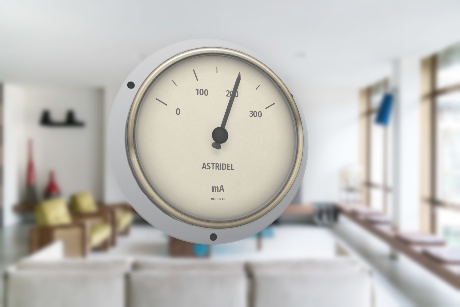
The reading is value=200 unit=mA
